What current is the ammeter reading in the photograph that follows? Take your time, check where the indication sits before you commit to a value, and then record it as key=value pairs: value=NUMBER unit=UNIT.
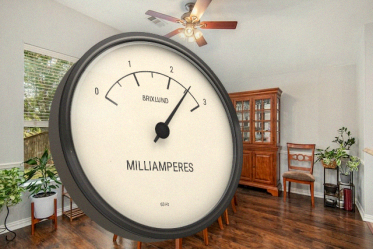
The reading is value=2.5 unit=mA
